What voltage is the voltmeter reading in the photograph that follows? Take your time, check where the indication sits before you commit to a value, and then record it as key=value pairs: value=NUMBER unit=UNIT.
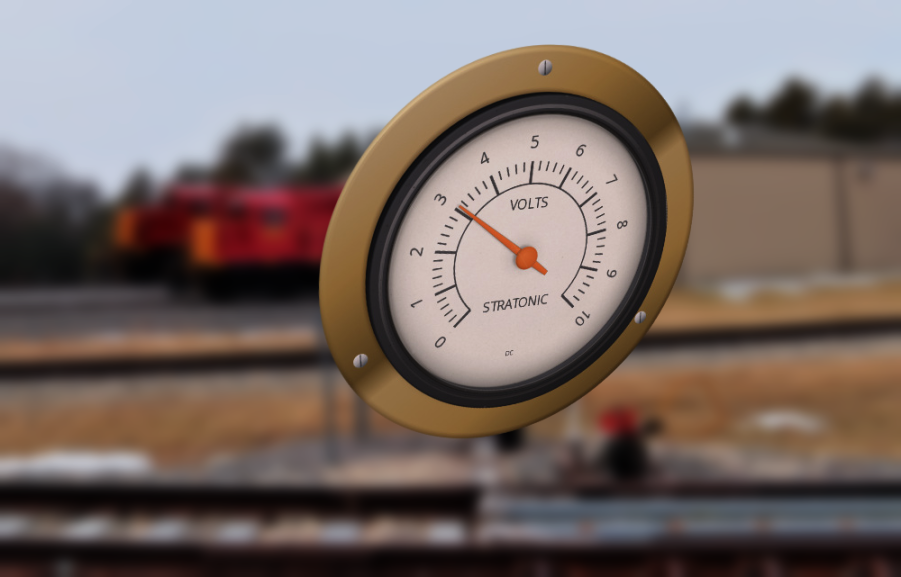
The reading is value=3.1 unit=V
